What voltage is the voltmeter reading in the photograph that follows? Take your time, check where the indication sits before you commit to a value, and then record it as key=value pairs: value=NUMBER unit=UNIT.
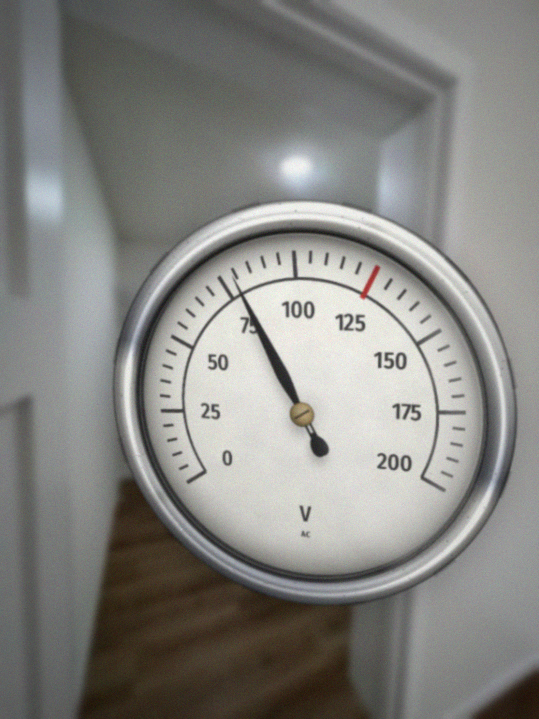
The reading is value=80 unit=V
